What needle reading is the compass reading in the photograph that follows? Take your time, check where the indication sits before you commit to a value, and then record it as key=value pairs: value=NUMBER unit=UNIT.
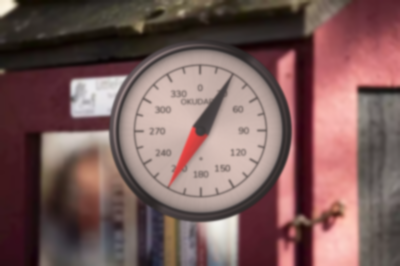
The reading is value=210 unit=°
